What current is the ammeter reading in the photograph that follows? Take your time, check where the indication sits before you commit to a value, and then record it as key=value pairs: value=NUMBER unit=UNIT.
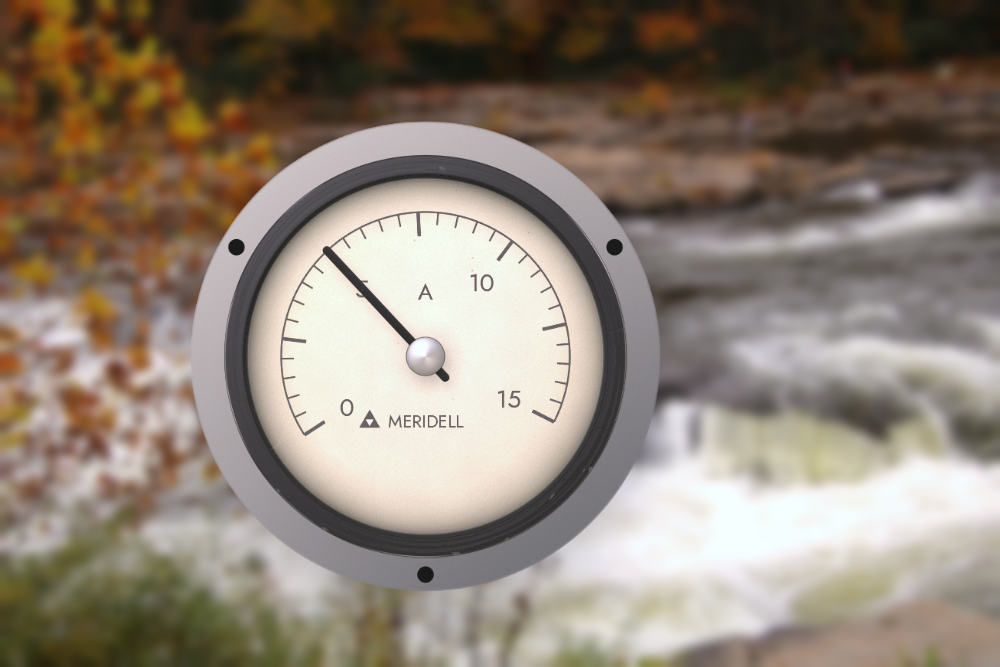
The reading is value=5 unit=A
